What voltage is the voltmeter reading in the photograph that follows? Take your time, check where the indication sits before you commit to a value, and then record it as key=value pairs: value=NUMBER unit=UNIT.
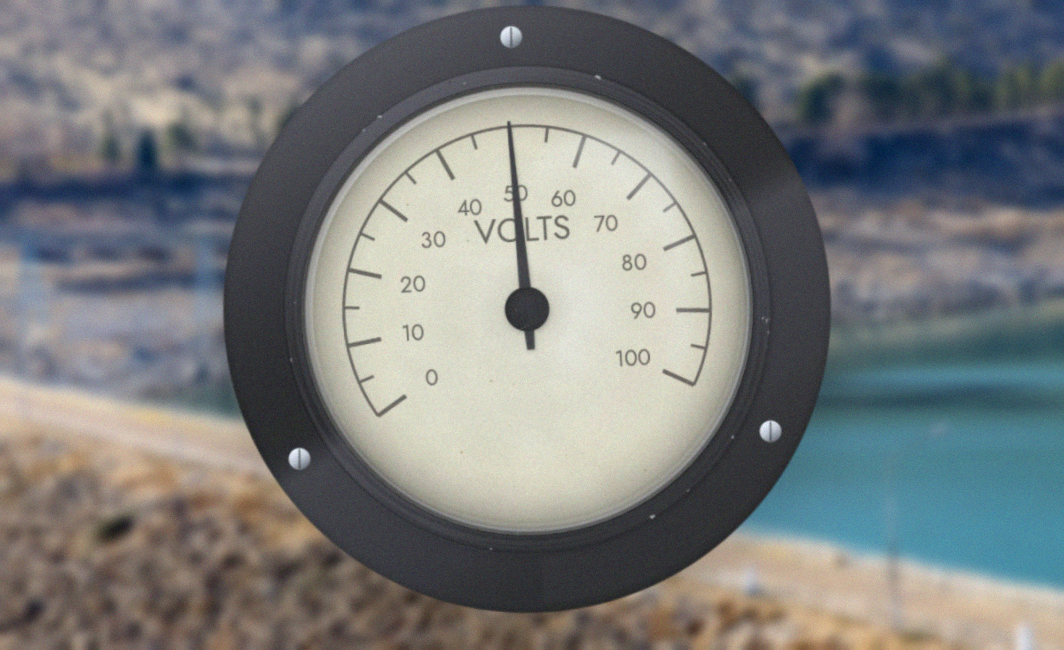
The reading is value=50 unit=V
